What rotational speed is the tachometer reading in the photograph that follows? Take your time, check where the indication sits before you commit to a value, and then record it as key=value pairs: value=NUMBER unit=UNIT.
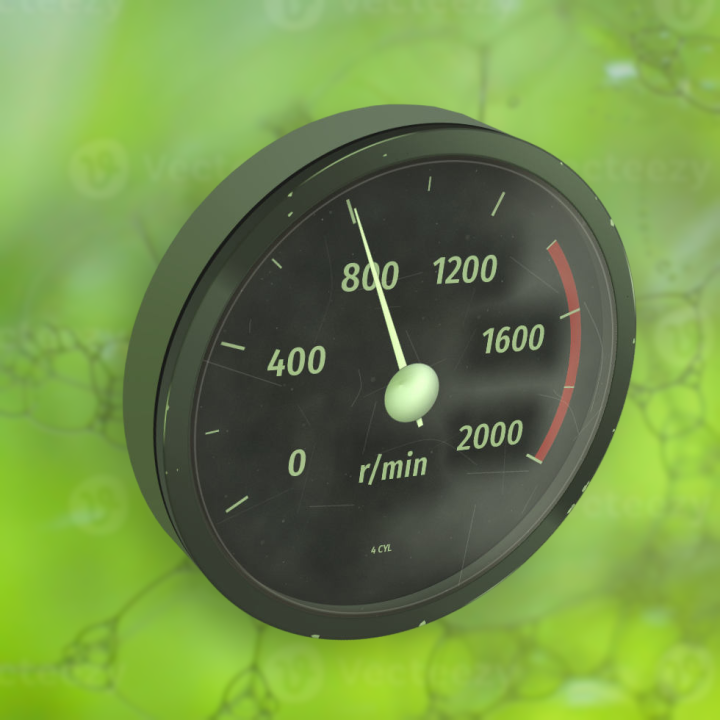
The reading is value=800 unit=rpm
